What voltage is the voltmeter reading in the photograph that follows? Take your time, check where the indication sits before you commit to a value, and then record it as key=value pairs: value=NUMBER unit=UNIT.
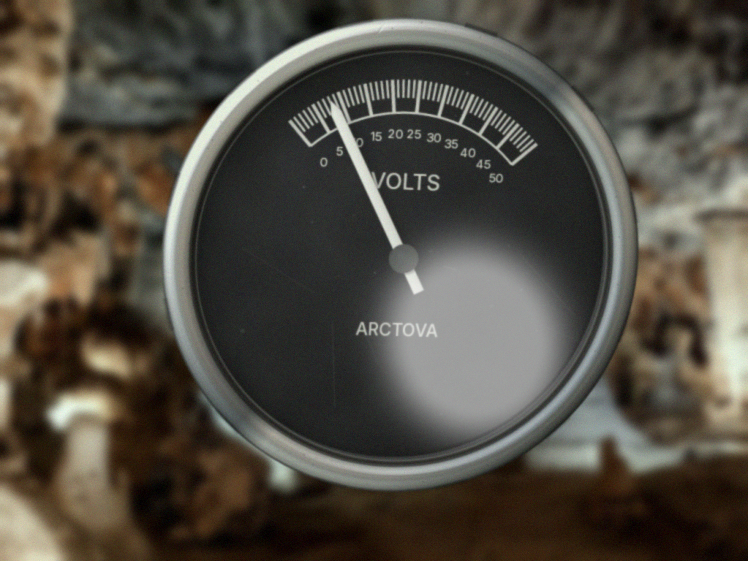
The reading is value=8 unit=V
